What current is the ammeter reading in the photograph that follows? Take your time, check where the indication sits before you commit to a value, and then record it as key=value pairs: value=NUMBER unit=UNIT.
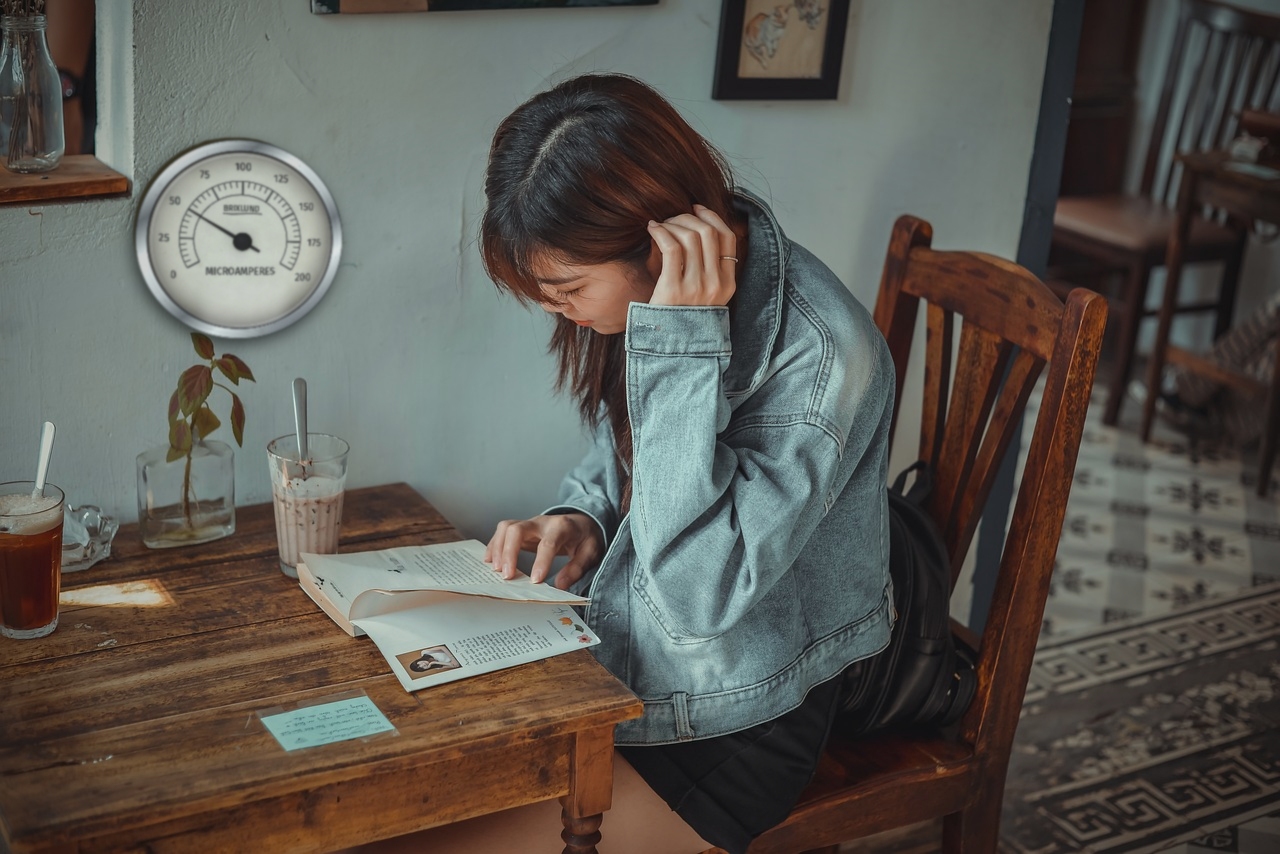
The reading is value=50 unit=µA
